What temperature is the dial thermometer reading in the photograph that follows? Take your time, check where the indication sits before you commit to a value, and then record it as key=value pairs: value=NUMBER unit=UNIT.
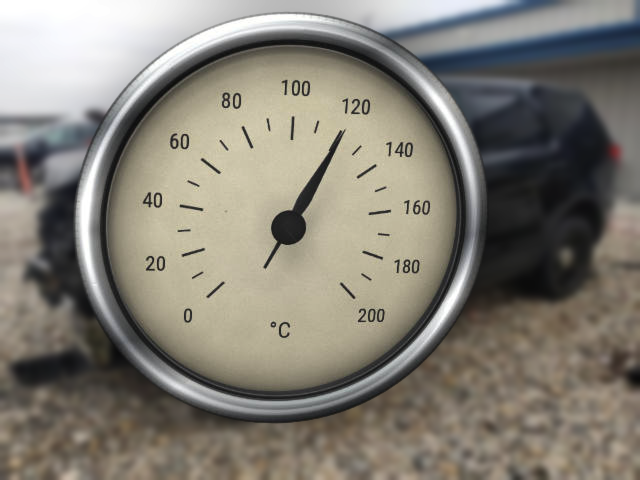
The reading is value=120 unit=°C
